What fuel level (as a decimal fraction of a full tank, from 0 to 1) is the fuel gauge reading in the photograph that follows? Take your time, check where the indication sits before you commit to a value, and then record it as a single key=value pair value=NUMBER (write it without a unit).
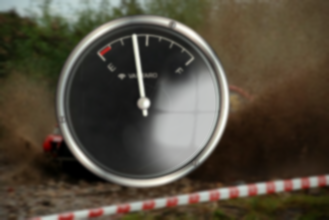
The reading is value=0.375
